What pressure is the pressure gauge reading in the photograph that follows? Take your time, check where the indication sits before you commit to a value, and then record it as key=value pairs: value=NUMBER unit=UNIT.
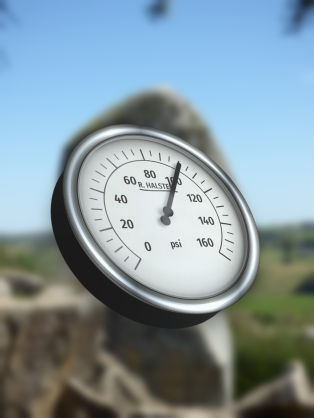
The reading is value=100 unit=psi
